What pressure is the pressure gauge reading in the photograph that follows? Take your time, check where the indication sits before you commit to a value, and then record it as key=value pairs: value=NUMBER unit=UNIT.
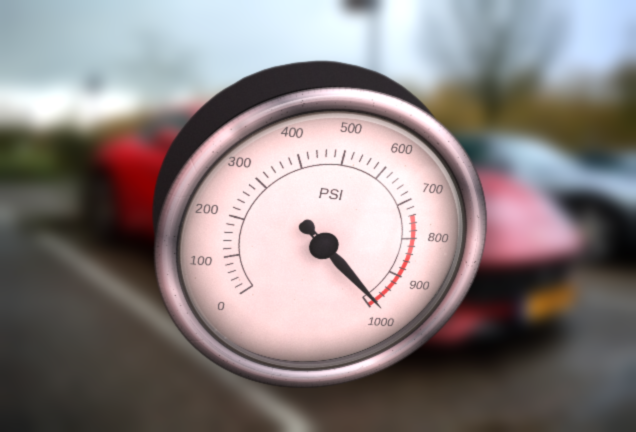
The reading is value=980 unit=psi
